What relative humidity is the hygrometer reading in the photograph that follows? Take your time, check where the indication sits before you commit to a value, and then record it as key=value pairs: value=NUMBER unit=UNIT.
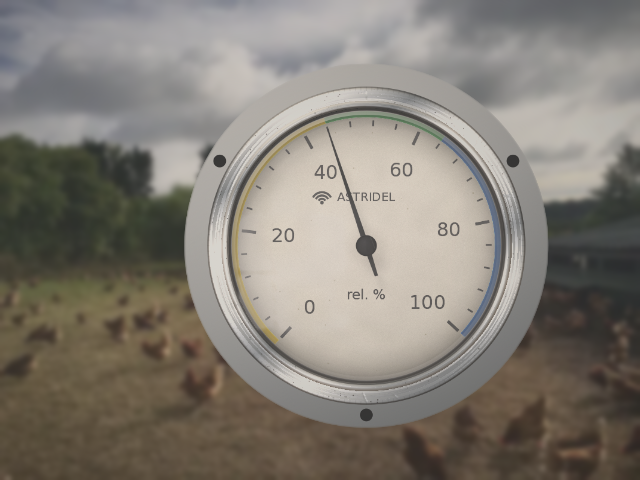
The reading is value=44 unit=%
